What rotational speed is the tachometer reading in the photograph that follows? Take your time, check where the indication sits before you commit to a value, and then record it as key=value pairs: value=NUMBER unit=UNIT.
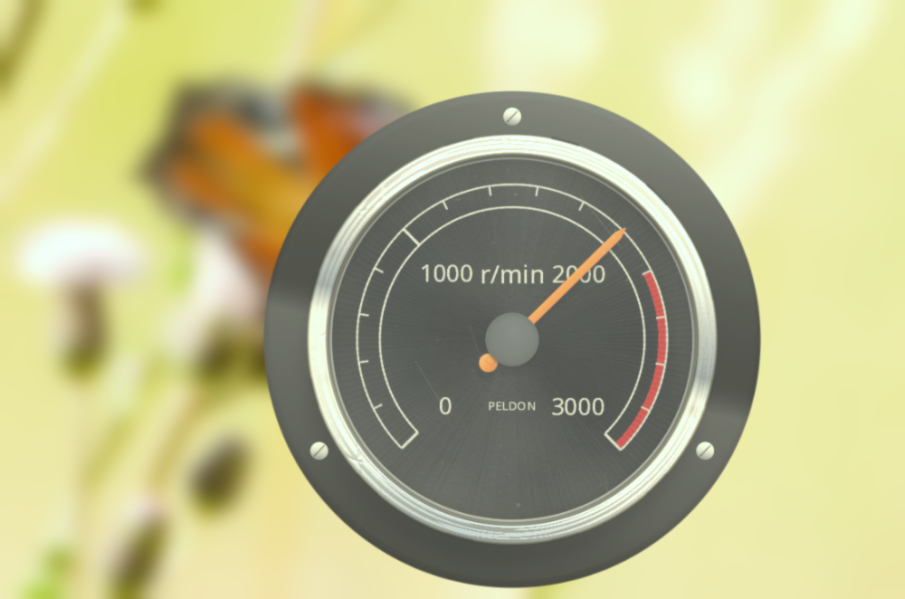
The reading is value=2000 unit=rpm
